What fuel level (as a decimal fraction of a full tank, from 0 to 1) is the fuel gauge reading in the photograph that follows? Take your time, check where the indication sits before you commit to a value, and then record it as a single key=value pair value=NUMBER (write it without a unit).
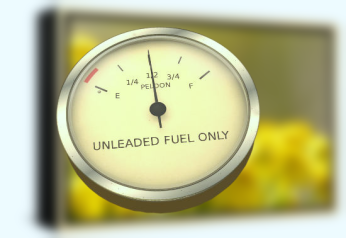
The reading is value=0.5
